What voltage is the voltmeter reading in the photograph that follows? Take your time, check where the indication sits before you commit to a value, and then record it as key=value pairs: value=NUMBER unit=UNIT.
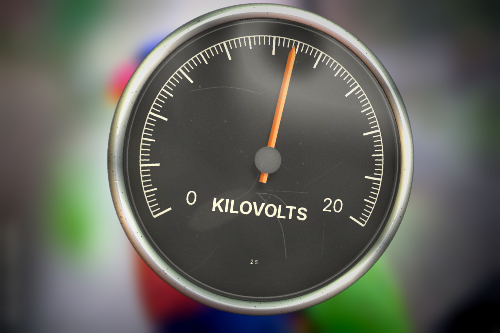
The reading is value=10.8 unit=kV
